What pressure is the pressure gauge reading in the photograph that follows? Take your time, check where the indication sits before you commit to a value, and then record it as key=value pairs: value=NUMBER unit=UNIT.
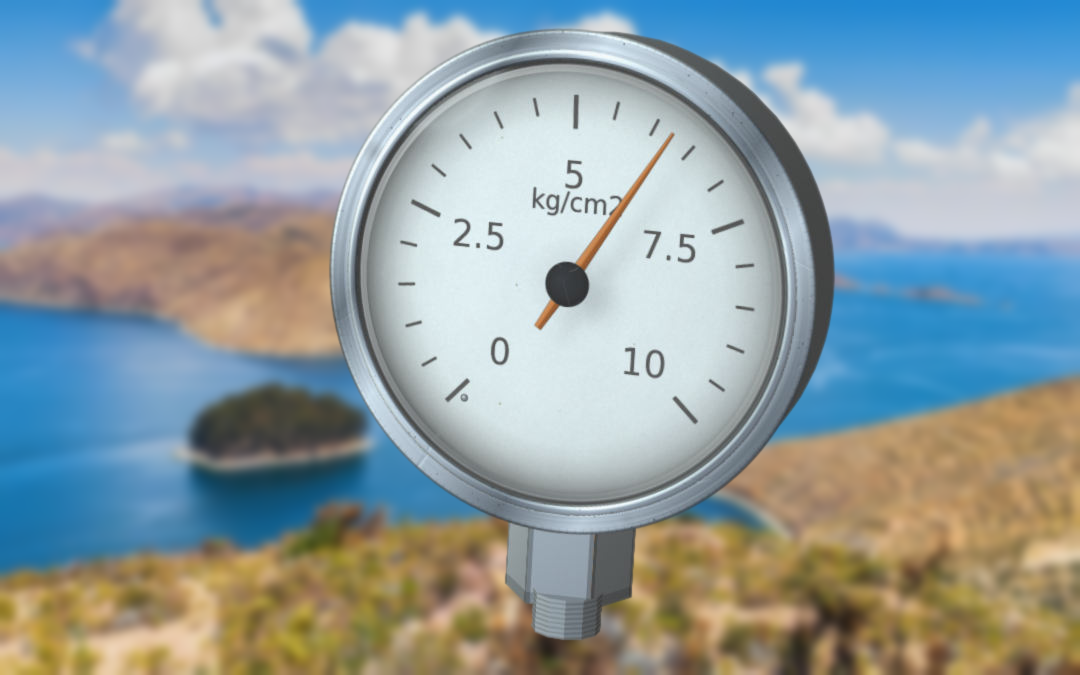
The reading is value=6.25 unit=kg/cm²
